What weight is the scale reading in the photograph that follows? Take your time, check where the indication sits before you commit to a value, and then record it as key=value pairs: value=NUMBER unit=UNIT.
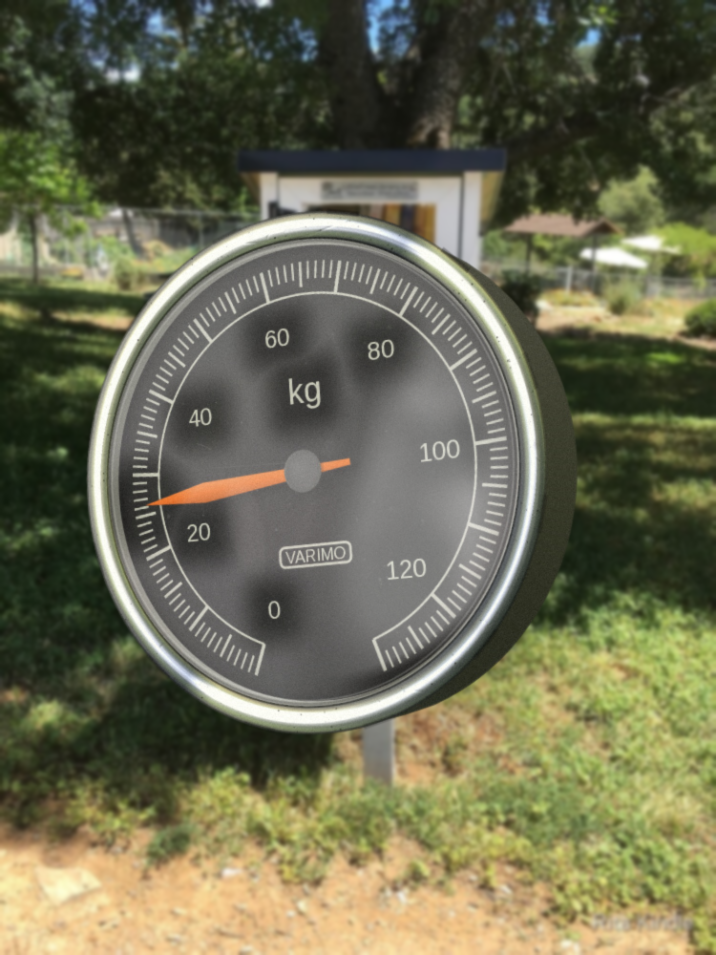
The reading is value=26 unit=kg
